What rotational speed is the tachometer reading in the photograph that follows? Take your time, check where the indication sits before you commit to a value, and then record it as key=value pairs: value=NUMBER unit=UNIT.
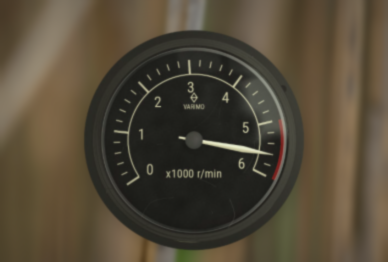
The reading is value=5600 unit=rpm
